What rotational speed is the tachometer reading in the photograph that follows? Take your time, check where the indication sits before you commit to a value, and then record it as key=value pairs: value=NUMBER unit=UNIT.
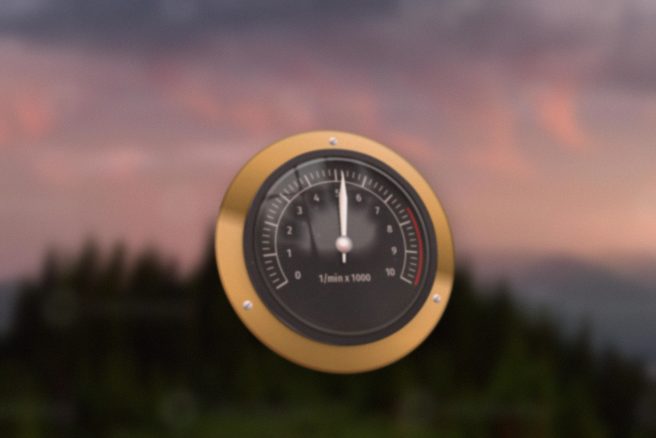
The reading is value=5200 unit=rpm
